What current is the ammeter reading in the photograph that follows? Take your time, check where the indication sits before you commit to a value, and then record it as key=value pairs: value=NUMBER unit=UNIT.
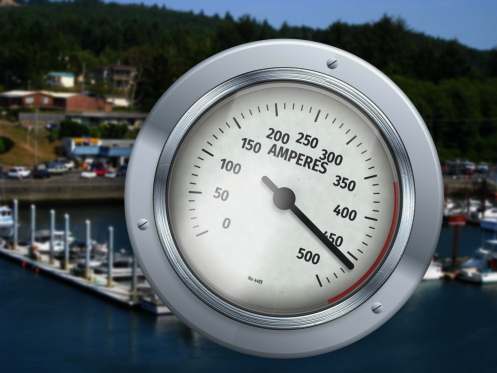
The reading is value=460 unit=A
